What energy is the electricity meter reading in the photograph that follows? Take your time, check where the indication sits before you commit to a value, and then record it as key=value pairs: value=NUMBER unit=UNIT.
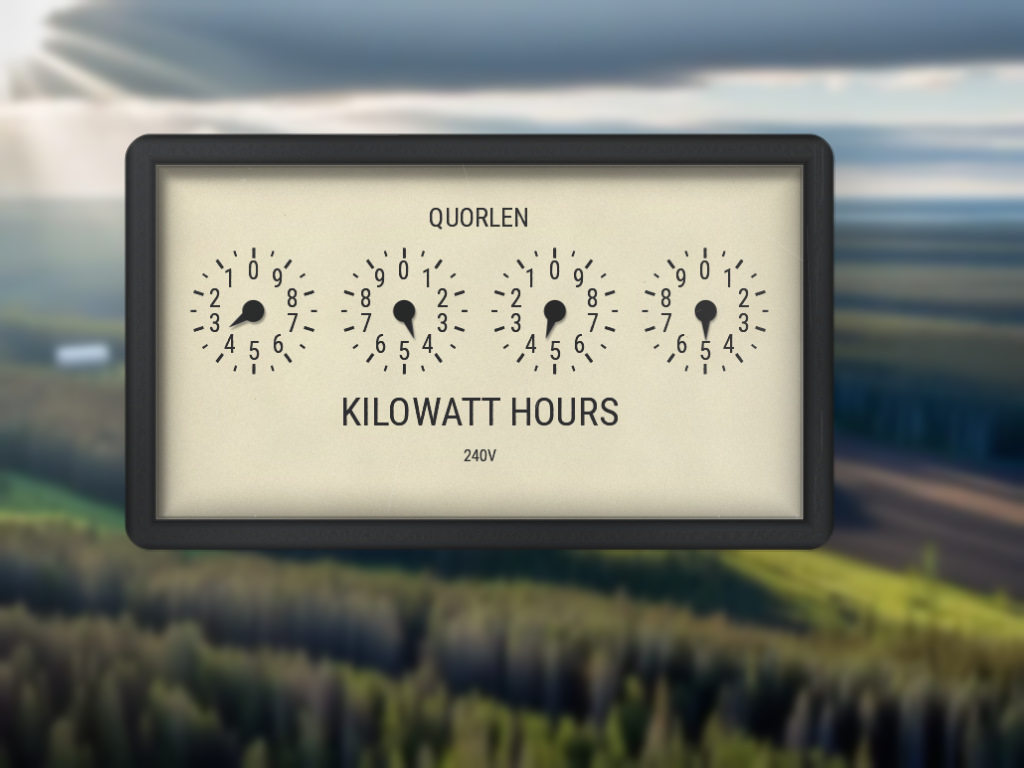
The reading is value=3445 unit=kWh
